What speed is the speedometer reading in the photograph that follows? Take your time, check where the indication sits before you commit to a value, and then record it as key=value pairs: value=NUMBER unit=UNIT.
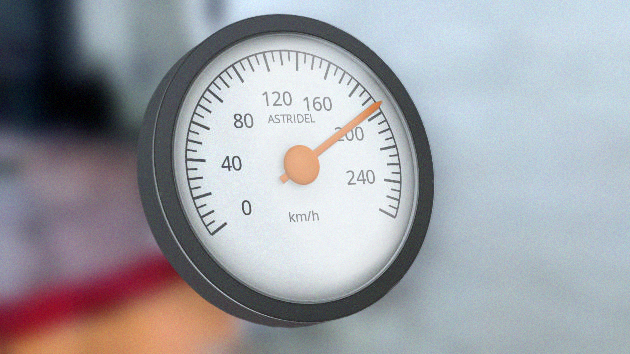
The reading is value=195 unit=km/h
